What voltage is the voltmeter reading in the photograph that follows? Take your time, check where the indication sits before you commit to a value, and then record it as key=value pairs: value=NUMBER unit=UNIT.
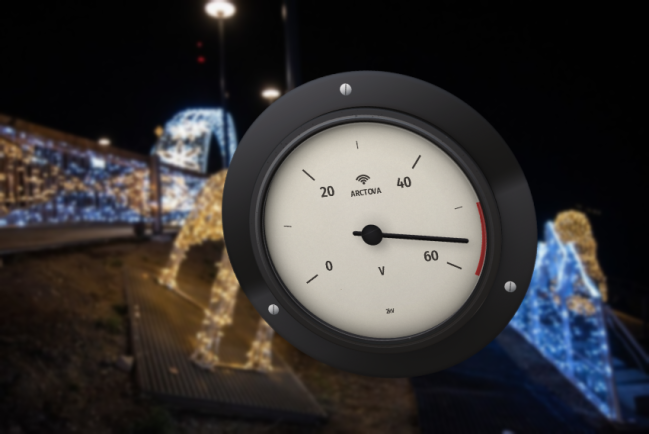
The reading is value=55 unit=V
